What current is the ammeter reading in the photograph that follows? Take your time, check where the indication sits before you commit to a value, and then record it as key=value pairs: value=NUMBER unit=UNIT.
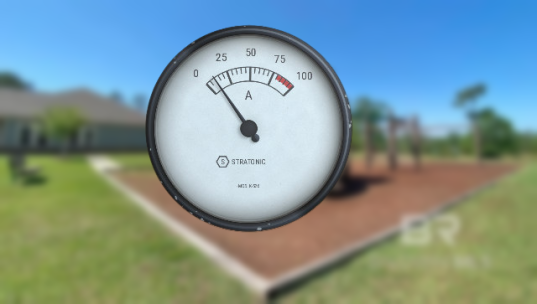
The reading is value=10 unit=A
